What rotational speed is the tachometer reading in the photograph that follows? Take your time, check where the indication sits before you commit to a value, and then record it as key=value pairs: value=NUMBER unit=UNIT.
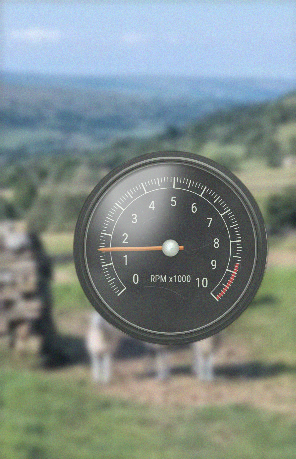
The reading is value=1500 unit=rpm
